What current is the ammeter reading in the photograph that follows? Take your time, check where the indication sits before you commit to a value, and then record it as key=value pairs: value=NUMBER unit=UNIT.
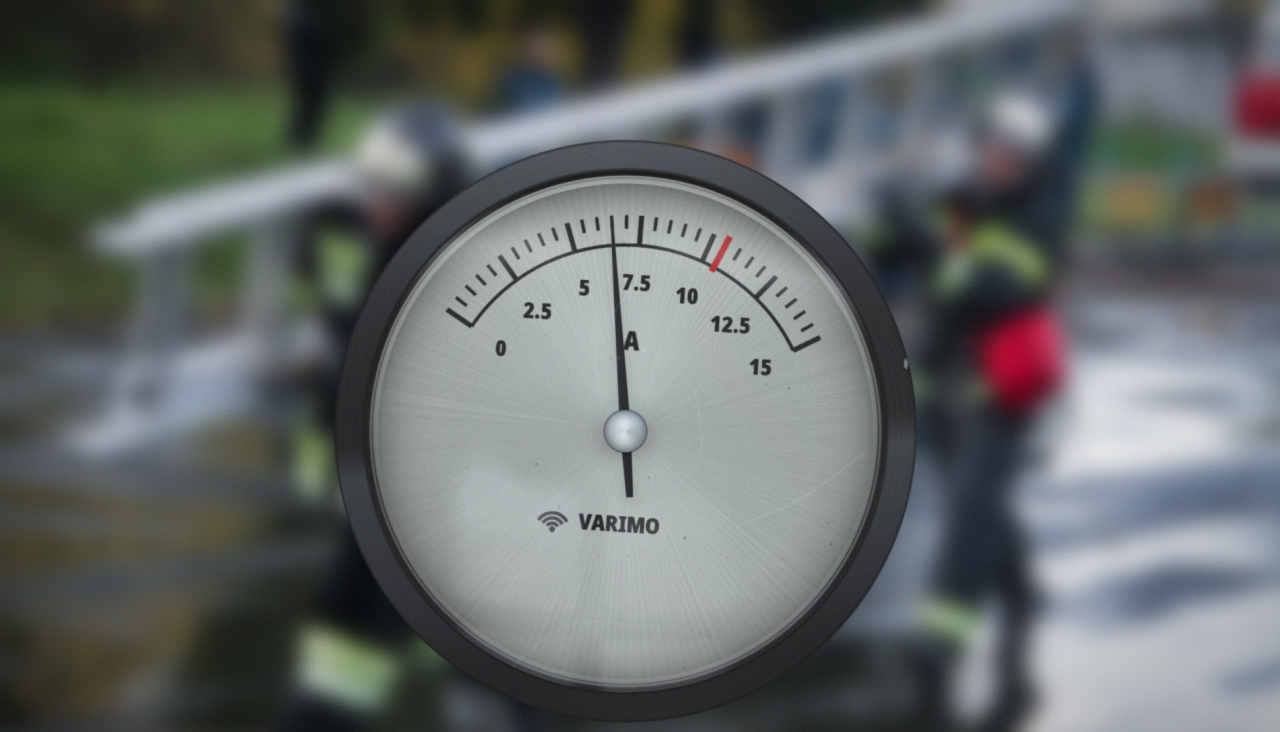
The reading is value=6.5 unit=A
